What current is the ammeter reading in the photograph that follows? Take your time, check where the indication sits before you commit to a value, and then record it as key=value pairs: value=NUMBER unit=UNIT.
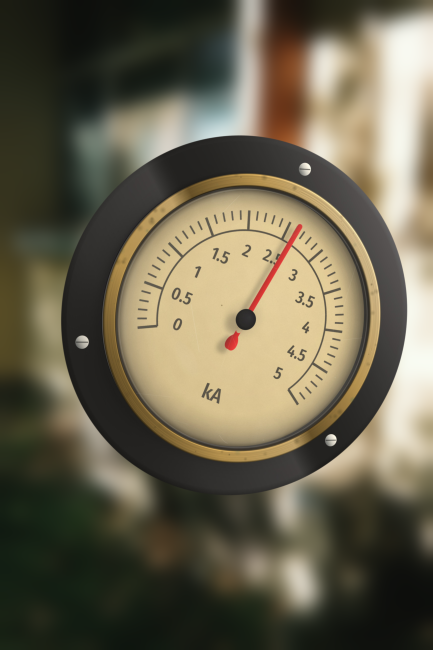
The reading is value=2.6 unit=kA
